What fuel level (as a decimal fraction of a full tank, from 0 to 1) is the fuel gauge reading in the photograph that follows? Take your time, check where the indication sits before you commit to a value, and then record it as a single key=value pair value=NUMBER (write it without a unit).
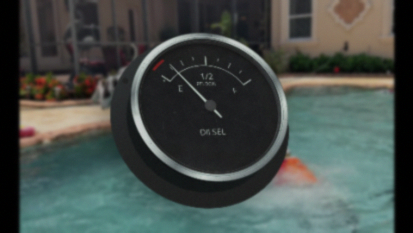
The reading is value=0.125
